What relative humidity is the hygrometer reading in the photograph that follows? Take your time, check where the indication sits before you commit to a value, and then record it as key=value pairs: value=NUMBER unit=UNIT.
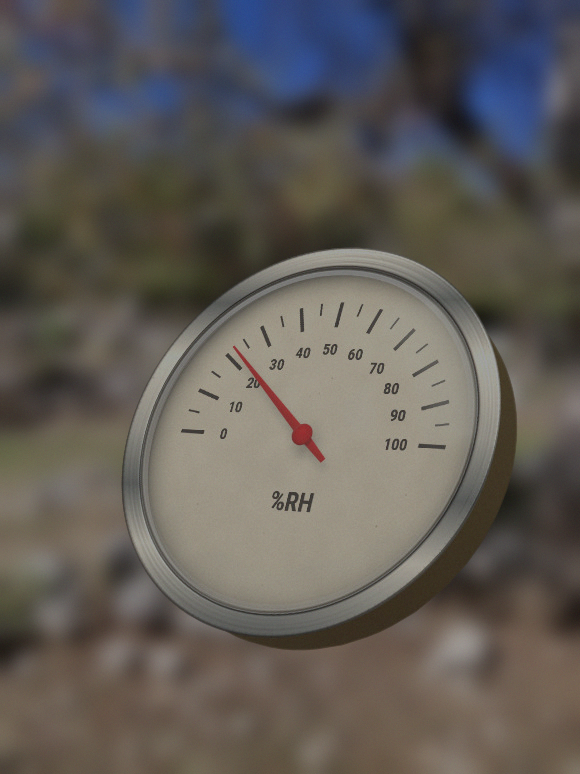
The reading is value=22.5 unit=%
